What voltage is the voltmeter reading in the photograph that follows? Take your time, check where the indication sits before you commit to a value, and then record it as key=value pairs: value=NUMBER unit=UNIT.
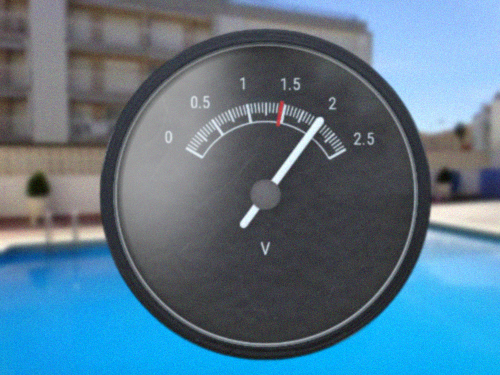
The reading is value=2 unit=V
